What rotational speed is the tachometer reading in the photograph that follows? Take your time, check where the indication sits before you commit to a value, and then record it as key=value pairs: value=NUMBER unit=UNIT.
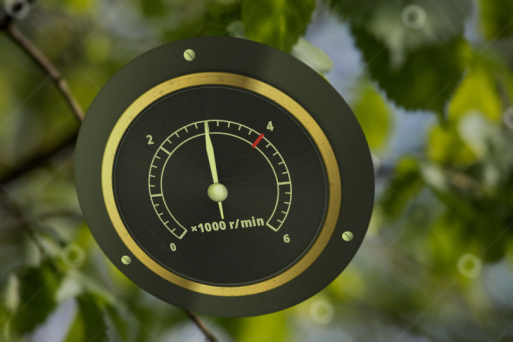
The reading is value=3000 unit=rpm
